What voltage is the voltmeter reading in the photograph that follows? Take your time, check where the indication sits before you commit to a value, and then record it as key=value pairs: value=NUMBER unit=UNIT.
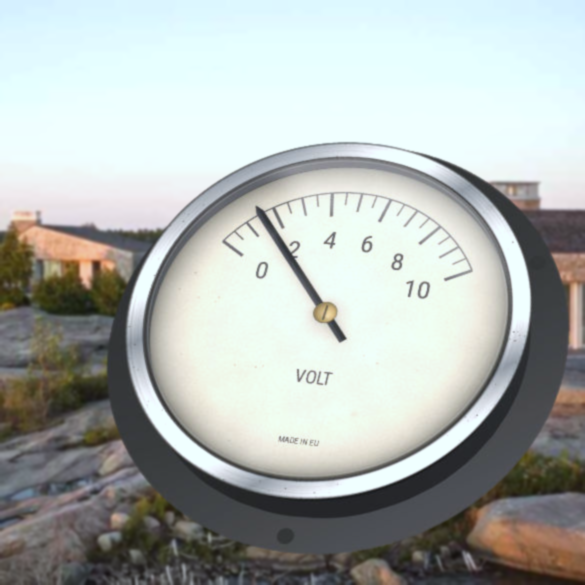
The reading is value=1.5 unit=V
